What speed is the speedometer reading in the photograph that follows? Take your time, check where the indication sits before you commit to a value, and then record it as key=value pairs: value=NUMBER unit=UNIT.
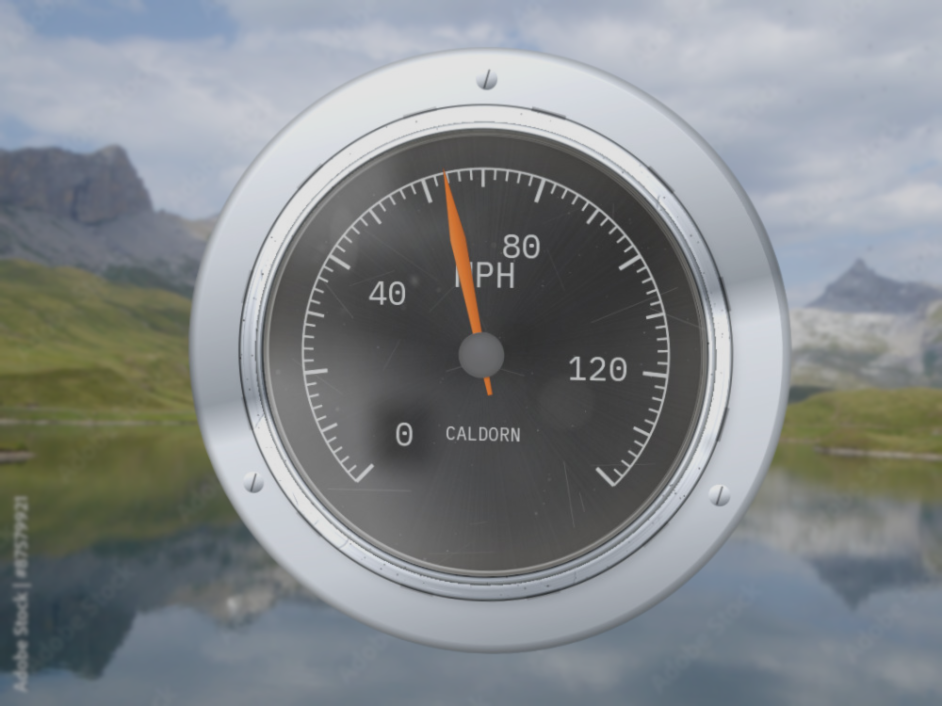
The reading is value=64 unit=mph
